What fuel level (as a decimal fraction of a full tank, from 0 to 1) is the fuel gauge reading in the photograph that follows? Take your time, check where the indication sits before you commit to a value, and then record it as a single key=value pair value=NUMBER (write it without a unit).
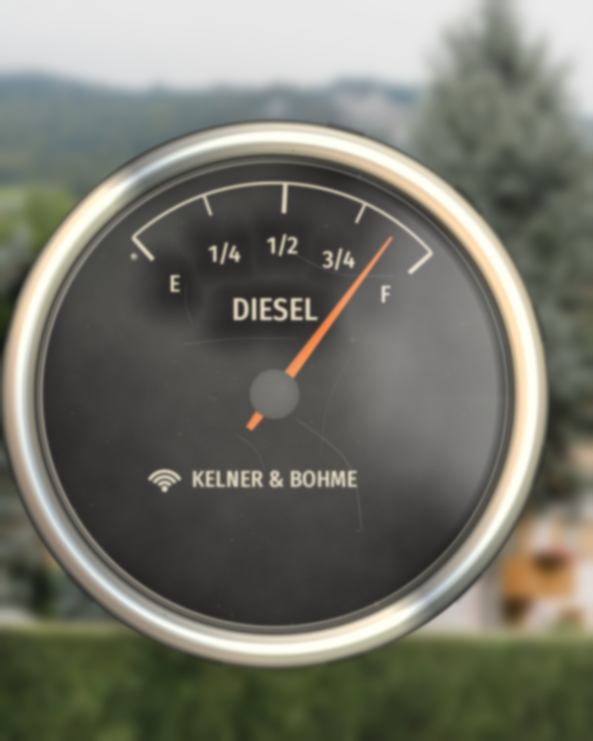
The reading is value=0.875
